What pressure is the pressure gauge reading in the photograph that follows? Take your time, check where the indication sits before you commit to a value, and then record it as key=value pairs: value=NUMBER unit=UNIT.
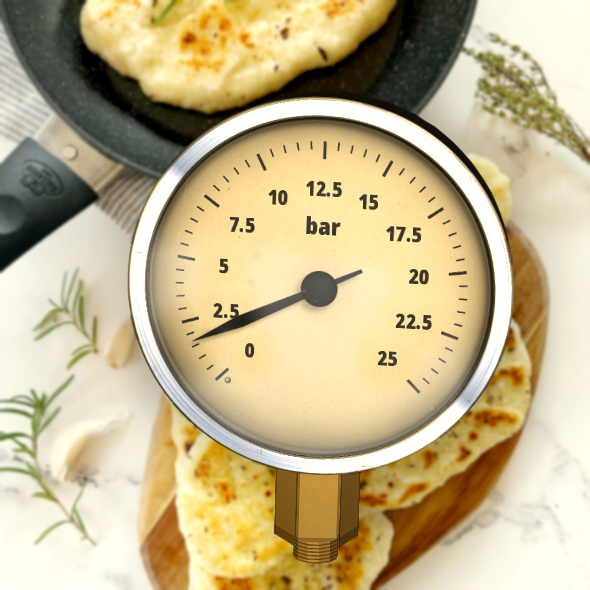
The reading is value=1.75 unit=bar
